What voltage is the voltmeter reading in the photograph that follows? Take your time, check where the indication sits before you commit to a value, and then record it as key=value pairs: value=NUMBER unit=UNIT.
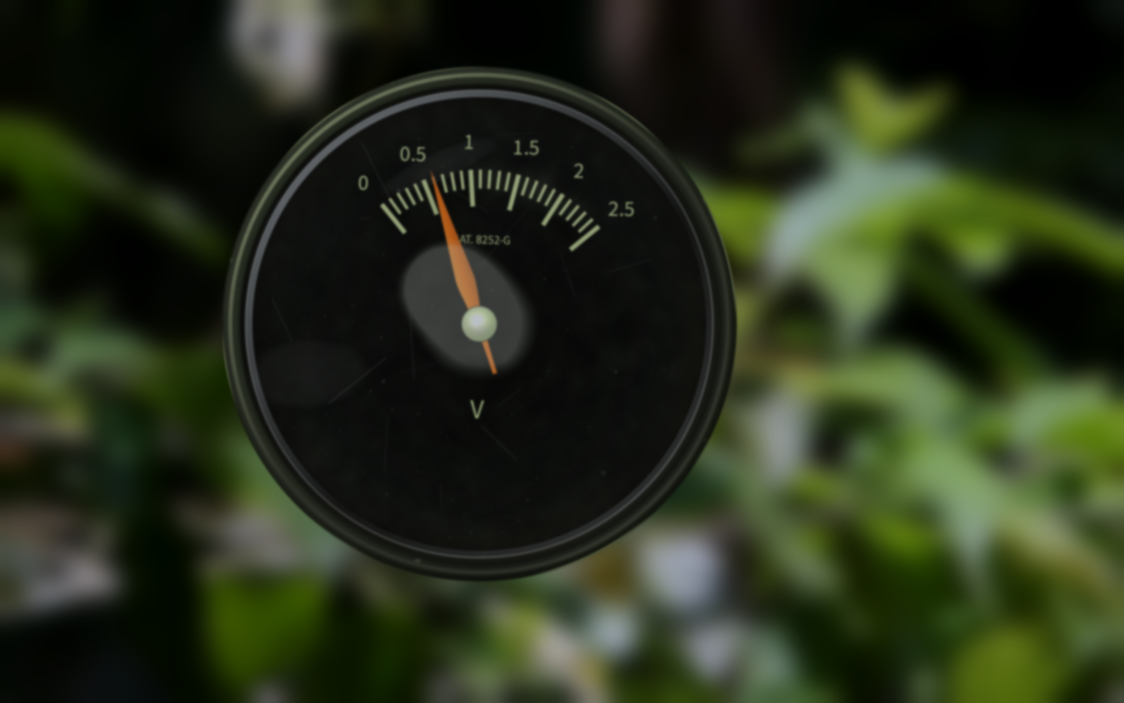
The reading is value=0.6 unit=V
